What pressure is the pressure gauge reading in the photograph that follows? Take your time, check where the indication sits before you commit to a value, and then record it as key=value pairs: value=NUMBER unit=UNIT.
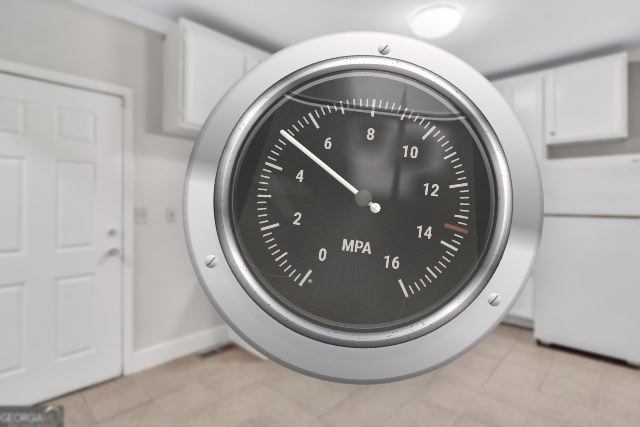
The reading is value=5 unit=MPa
